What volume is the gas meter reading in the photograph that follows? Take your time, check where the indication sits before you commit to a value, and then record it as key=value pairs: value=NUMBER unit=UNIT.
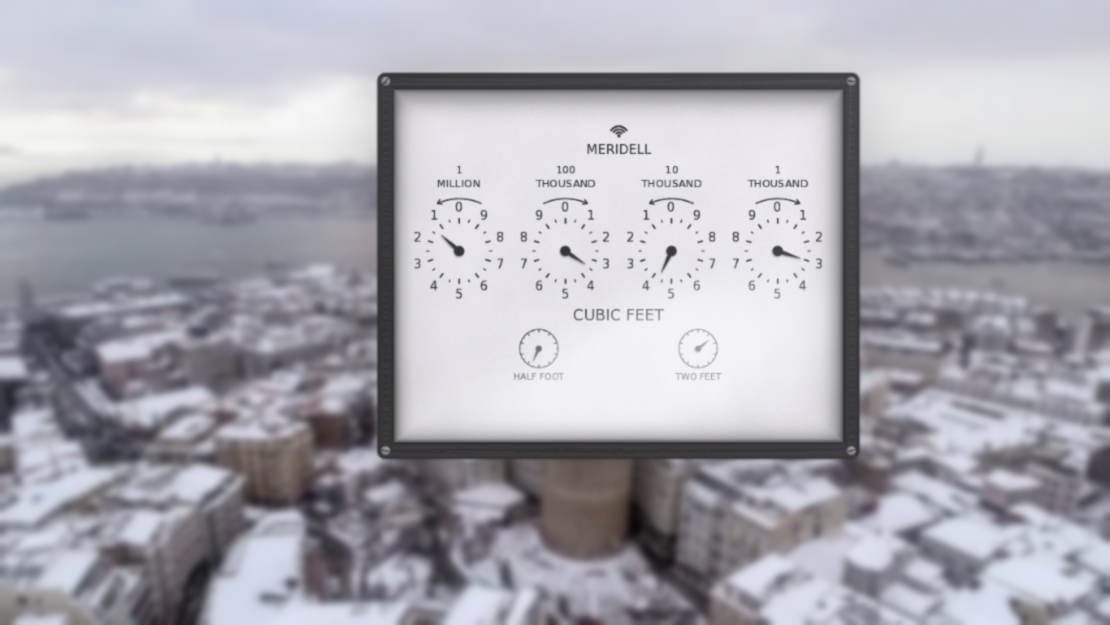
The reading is value=134300 unit=ft³
